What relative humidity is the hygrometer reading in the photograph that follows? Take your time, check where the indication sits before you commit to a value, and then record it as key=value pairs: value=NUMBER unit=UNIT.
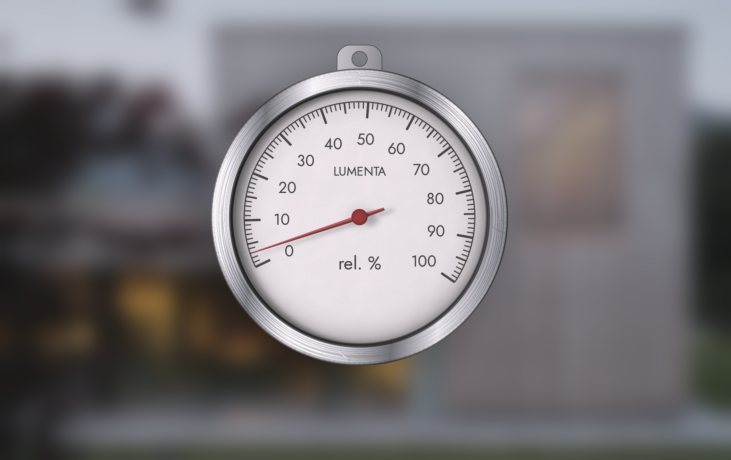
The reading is value=3 unit=%
